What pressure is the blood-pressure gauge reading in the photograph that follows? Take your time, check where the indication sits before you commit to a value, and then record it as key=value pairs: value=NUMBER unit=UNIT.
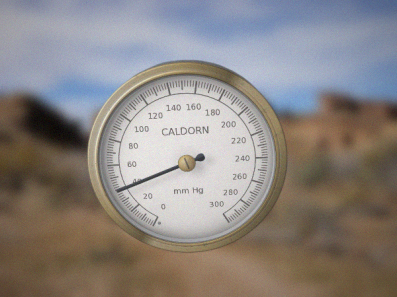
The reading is value=40 unit=mmHg
